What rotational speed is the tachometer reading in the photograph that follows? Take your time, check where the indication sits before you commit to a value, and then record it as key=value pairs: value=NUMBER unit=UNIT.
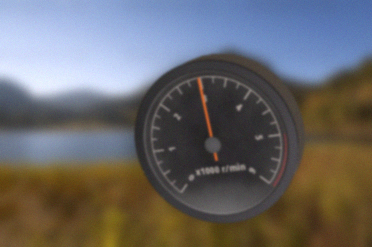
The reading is value=3000 unit=rpm
